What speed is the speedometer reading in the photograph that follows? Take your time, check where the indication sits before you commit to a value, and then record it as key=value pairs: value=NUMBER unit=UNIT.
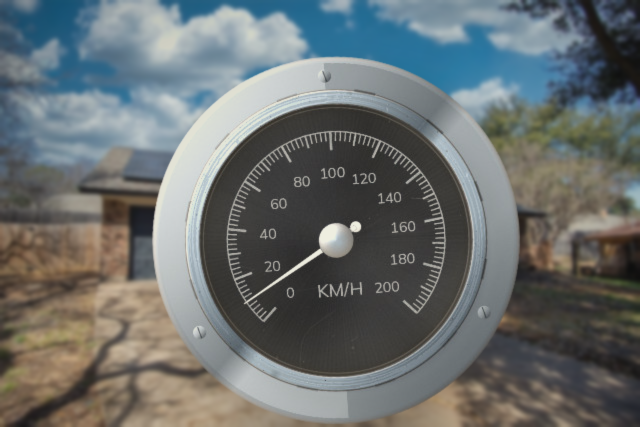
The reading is value=10 unit=km/h
